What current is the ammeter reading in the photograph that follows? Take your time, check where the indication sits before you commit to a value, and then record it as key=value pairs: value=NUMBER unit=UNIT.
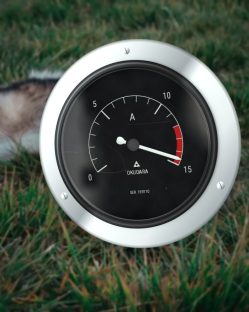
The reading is value=14.5 unit=A
